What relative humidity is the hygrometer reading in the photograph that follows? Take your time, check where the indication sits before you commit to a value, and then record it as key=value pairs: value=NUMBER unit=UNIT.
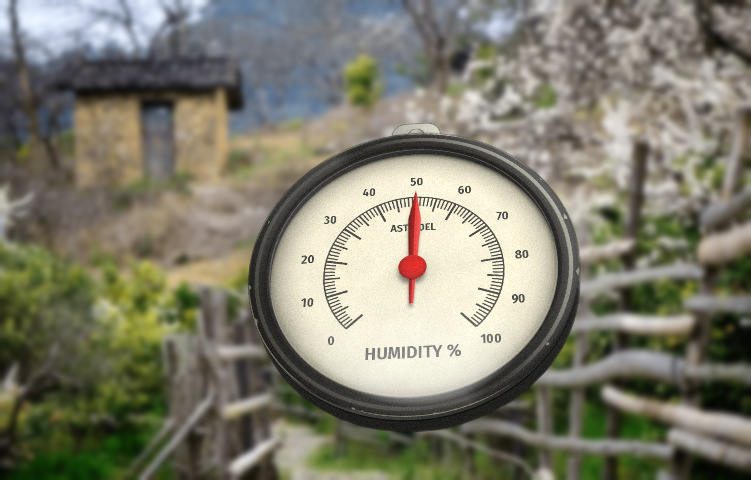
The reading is value=50 unit=%
